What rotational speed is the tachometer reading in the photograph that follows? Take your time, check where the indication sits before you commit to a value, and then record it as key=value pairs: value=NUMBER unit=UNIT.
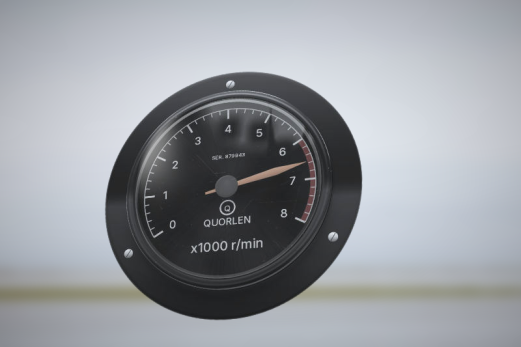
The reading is value=6600 unit=rpm
